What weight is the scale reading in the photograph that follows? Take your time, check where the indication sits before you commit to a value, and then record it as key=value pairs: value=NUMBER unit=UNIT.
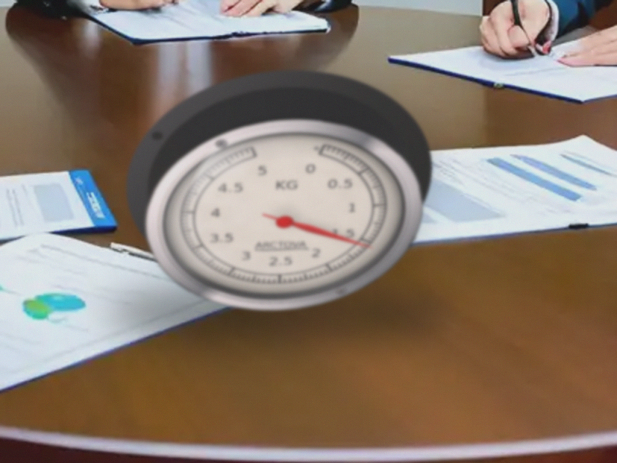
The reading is value=1.5 unit=kg
